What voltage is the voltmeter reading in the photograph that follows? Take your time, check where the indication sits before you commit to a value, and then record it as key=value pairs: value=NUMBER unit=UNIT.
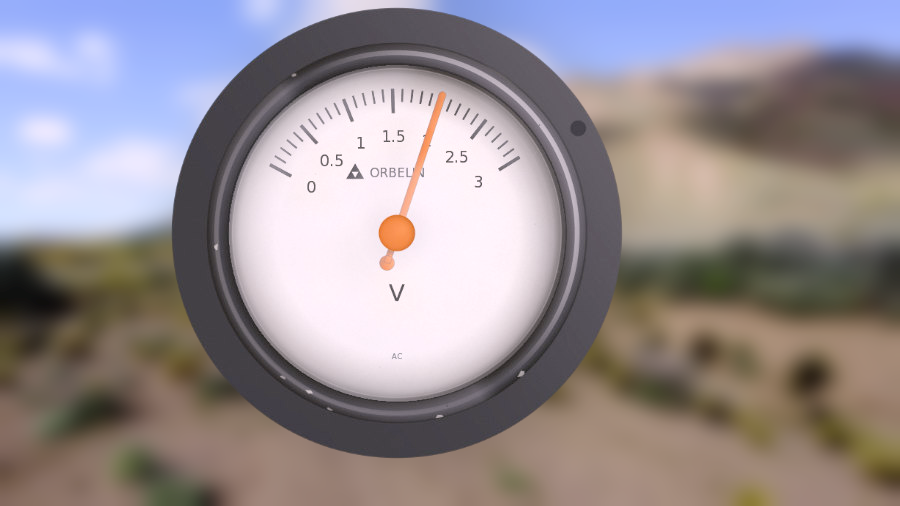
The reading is value=2 unit=V
